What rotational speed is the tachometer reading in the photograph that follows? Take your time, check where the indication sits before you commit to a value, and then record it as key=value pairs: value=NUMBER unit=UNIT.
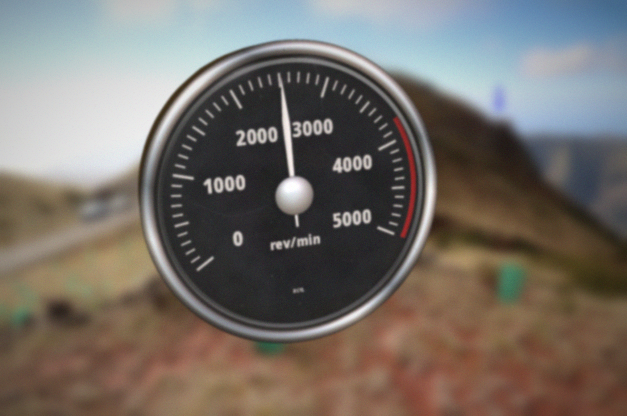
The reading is value=2500 unit=rpm
